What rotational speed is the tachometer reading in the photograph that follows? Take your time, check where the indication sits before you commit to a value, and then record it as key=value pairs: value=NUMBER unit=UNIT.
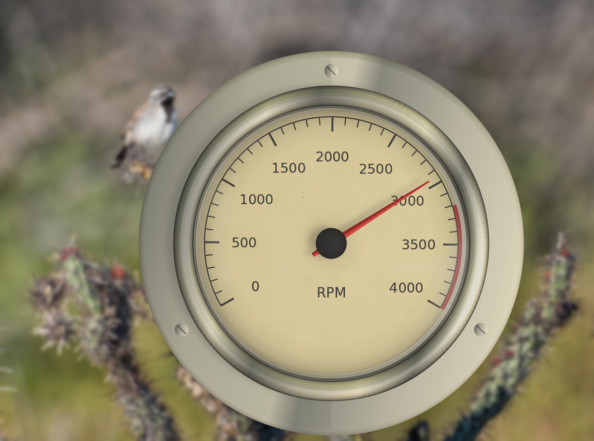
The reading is value=2950 unit=rpm
